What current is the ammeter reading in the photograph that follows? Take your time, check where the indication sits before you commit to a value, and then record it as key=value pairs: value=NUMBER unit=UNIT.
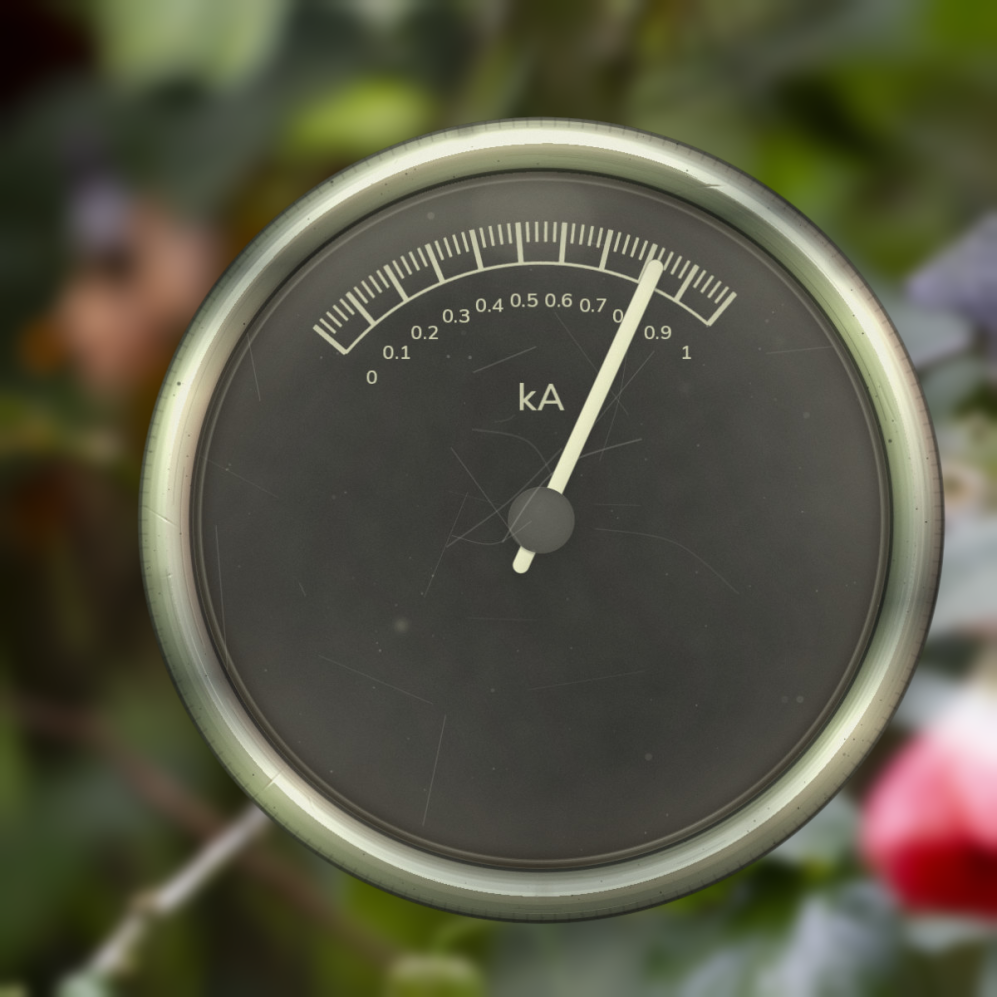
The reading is value=0.82 unit=kA
